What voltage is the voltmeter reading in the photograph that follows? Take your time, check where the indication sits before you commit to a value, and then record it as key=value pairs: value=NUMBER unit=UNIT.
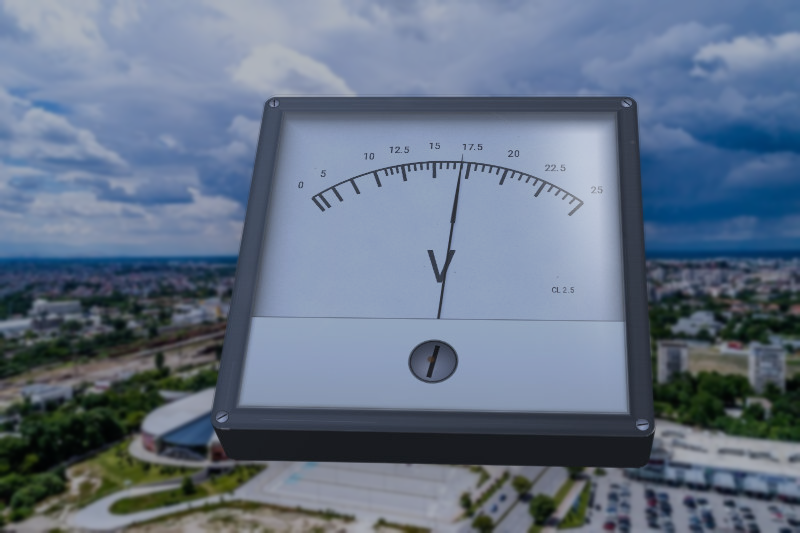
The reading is value=17 unit=V
